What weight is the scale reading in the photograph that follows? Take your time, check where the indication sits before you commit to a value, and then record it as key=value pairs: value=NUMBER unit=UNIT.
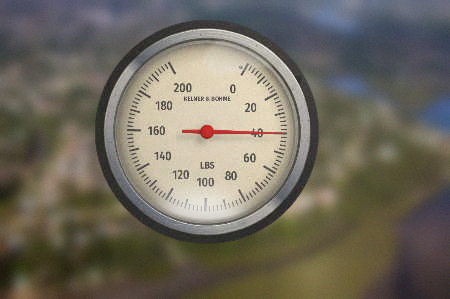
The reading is value=40 unit=lb
